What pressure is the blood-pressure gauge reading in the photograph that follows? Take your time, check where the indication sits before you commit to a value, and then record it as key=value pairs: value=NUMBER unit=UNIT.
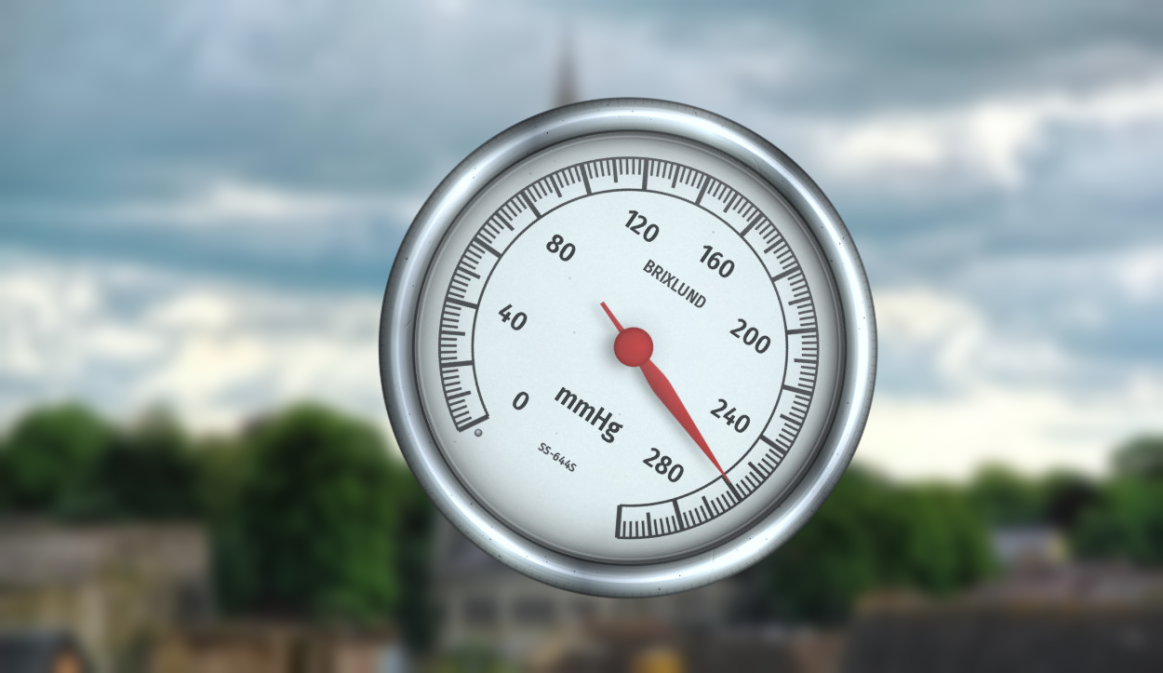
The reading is value=260 unit=mmHg
